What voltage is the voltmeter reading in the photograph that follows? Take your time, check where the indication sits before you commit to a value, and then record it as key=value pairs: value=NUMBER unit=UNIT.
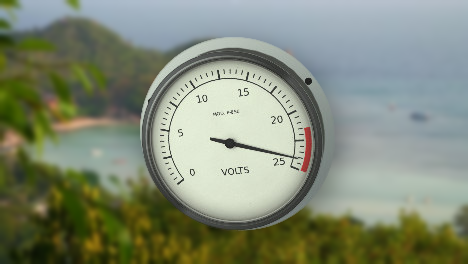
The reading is value=24 unit=V
